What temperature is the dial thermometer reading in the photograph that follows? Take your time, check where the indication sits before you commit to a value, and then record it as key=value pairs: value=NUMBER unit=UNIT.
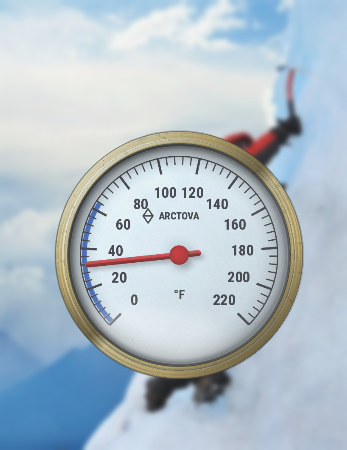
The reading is value=32 unit=°F
